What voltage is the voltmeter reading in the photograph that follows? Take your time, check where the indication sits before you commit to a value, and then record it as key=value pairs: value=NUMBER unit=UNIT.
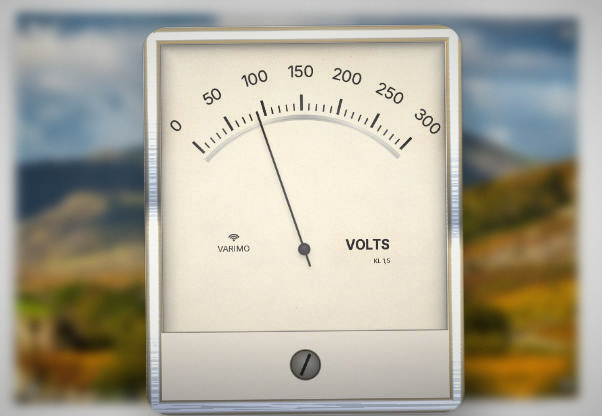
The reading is value=90 unit=V
